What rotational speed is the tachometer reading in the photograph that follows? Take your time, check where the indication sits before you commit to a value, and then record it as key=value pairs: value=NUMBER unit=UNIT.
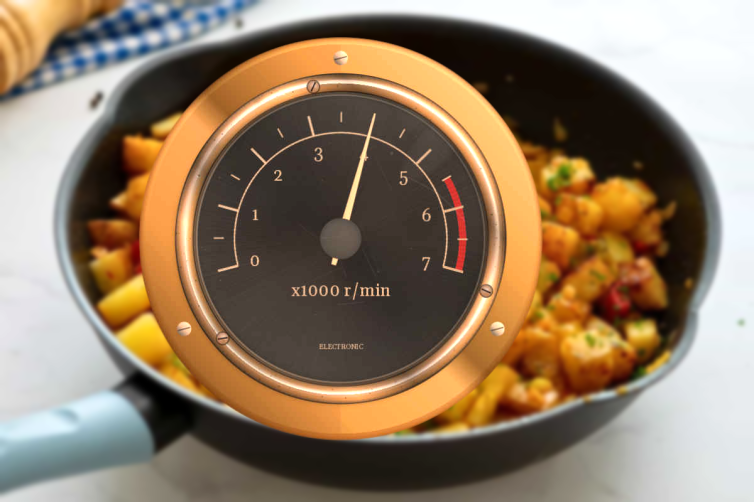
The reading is value=4000 unit=rpm
